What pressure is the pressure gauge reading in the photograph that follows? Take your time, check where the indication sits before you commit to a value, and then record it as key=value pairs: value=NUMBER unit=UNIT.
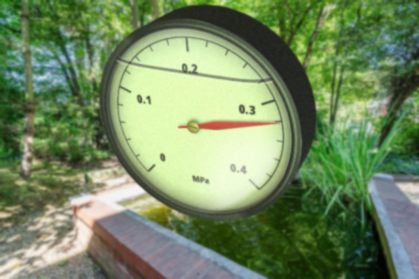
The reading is value=0.32 unit=MPa
